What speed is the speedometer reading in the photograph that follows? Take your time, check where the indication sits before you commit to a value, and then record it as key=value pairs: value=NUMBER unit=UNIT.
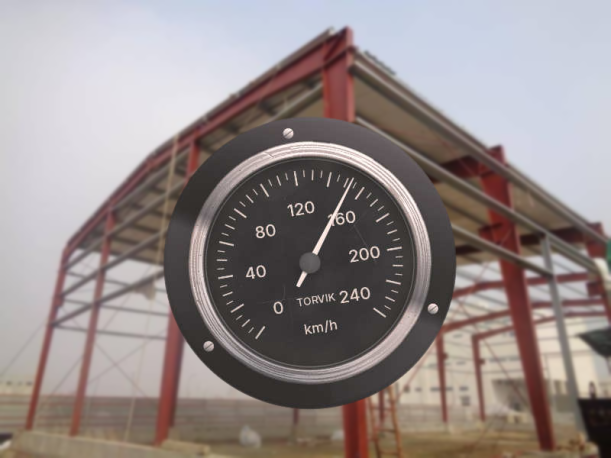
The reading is value=152.5 unit=km/h
